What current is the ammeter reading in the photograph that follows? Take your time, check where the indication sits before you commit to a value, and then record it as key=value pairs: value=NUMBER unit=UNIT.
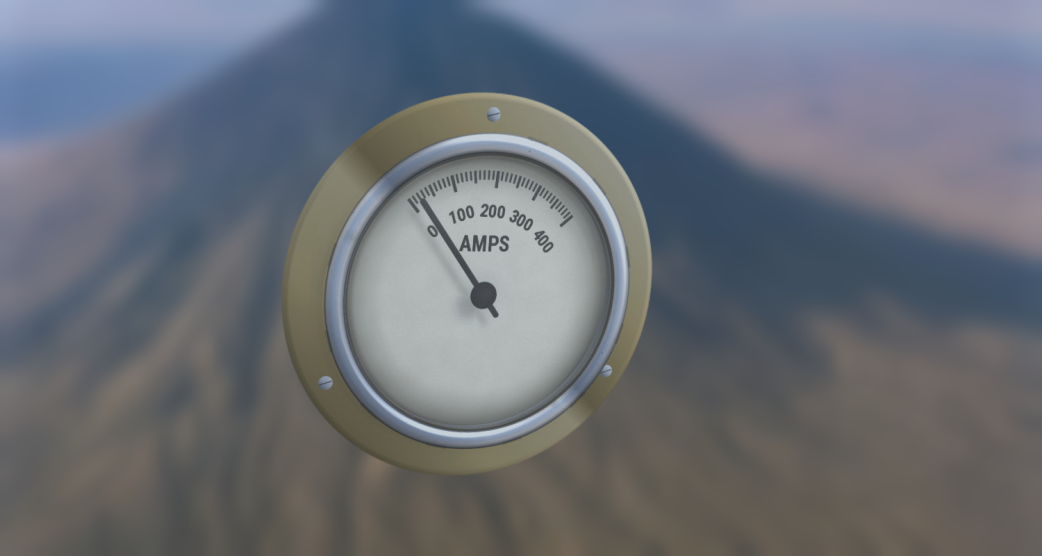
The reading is value=20 unit=A
